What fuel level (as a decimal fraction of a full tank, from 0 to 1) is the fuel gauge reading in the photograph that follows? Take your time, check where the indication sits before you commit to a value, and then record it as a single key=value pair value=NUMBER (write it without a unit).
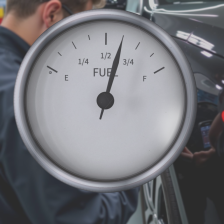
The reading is value=0.625
